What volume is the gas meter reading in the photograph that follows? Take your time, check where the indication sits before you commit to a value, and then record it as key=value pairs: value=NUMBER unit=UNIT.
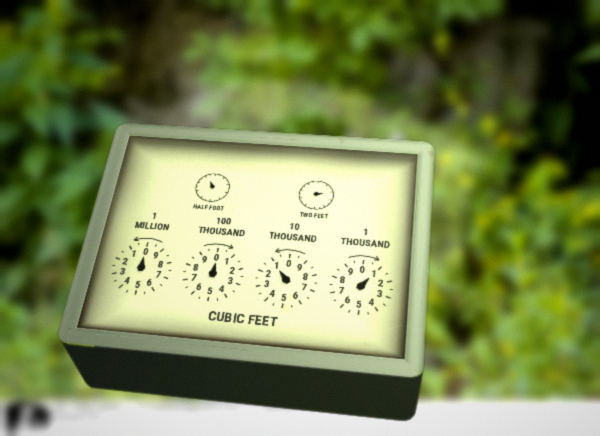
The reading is value=1100 unit=ft³
